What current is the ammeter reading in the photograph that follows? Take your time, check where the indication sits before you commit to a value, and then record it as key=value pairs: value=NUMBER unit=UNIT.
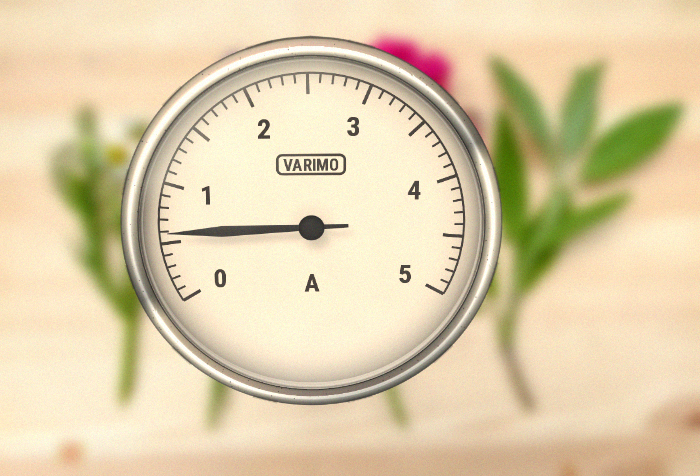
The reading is value=0.6 unit=A
